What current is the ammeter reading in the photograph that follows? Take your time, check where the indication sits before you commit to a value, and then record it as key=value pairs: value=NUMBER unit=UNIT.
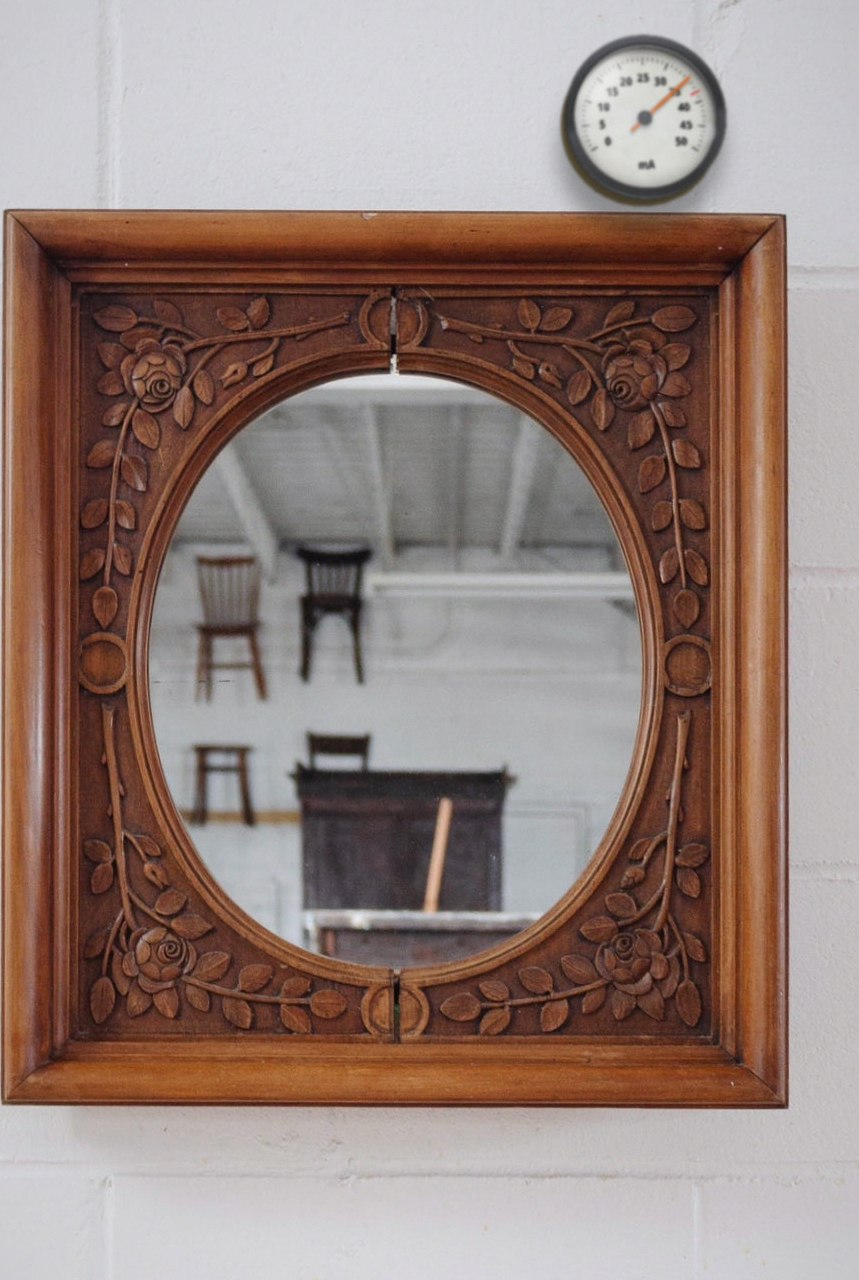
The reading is value=35 unit=mA
